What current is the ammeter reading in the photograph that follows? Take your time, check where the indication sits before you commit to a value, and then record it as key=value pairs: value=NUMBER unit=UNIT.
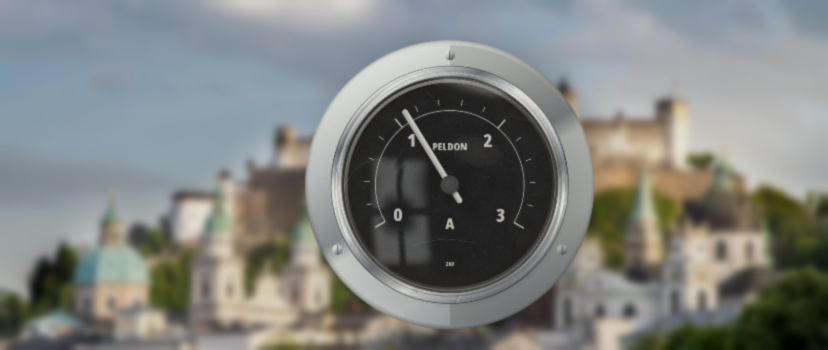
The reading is value=1.1 unit=A
